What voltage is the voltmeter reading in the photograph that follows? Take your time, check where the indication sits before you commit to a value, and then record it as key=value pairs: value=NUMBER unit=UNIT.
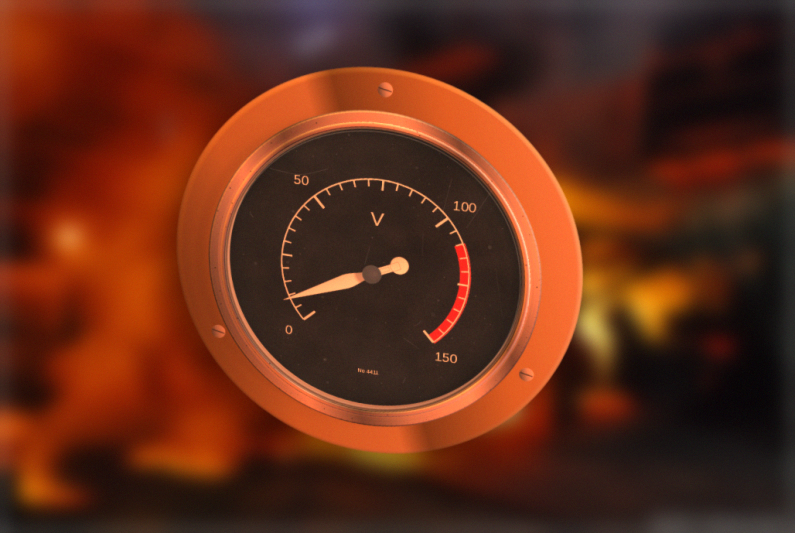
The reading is value=10 unit=V
